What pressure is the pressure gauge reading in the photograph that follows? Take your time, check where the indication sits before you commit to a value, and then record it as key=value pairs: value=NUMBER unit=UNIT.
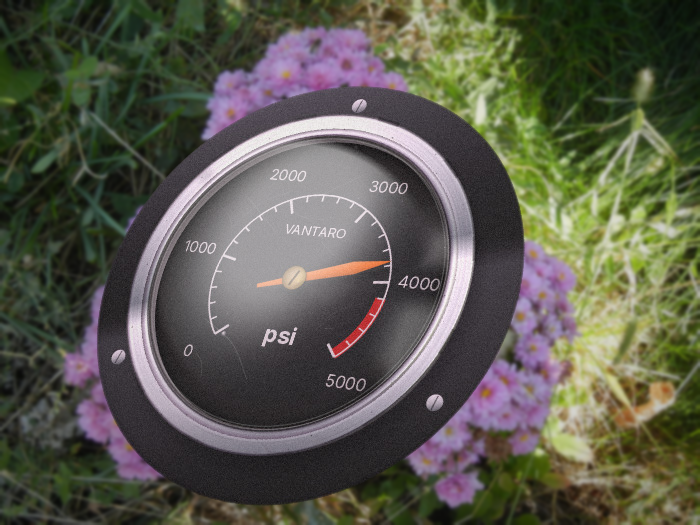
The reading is value=3800 unit=psi
